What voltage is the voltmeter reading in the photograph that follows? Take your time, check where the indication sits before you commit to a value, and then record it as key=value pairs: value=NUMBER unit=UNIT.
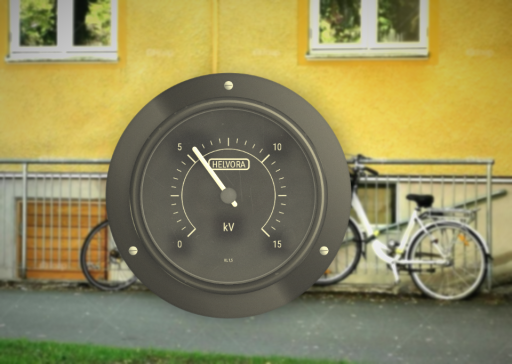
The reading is value=5.5 unit=kV
